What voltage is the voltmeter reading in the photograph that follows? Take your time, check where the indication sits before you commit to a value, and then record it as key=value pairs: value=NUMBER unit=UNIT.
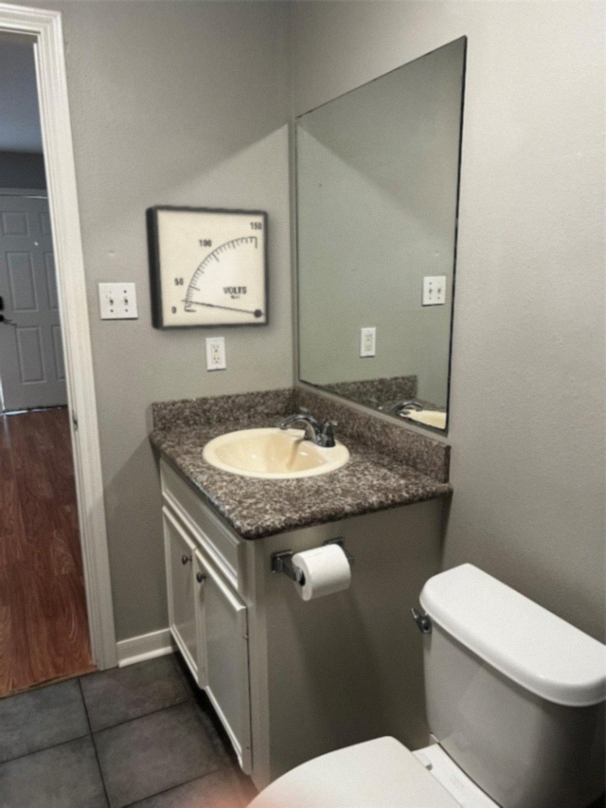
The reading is value=25 unit=V
